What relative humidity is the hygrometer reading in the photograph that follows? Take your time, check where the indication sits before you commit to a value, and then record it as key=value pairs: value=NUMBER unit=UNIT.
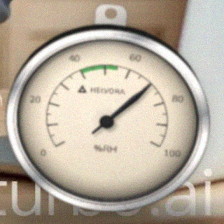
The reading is value=70 unit=%
